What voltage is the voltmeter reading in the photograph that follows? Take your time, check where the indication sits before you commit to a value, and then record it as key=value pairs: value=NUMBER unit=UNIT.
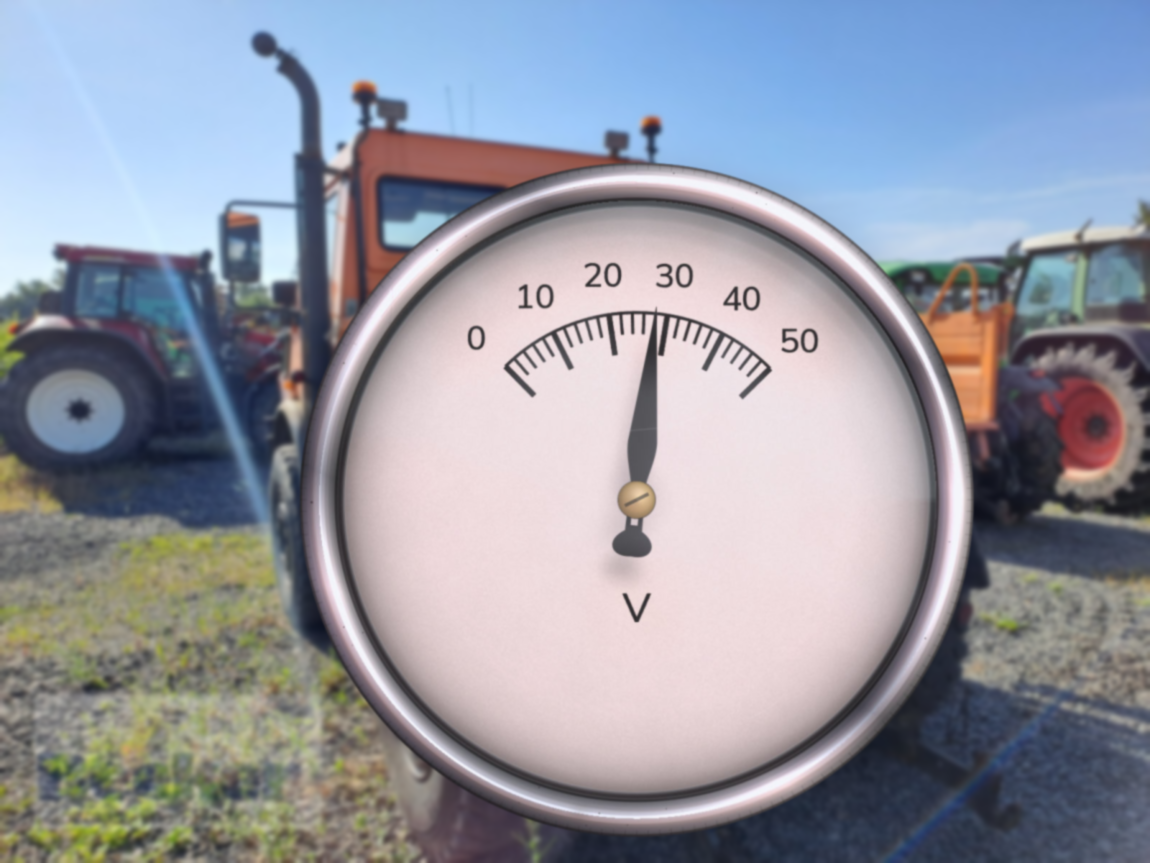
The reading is value=28 unit=V
